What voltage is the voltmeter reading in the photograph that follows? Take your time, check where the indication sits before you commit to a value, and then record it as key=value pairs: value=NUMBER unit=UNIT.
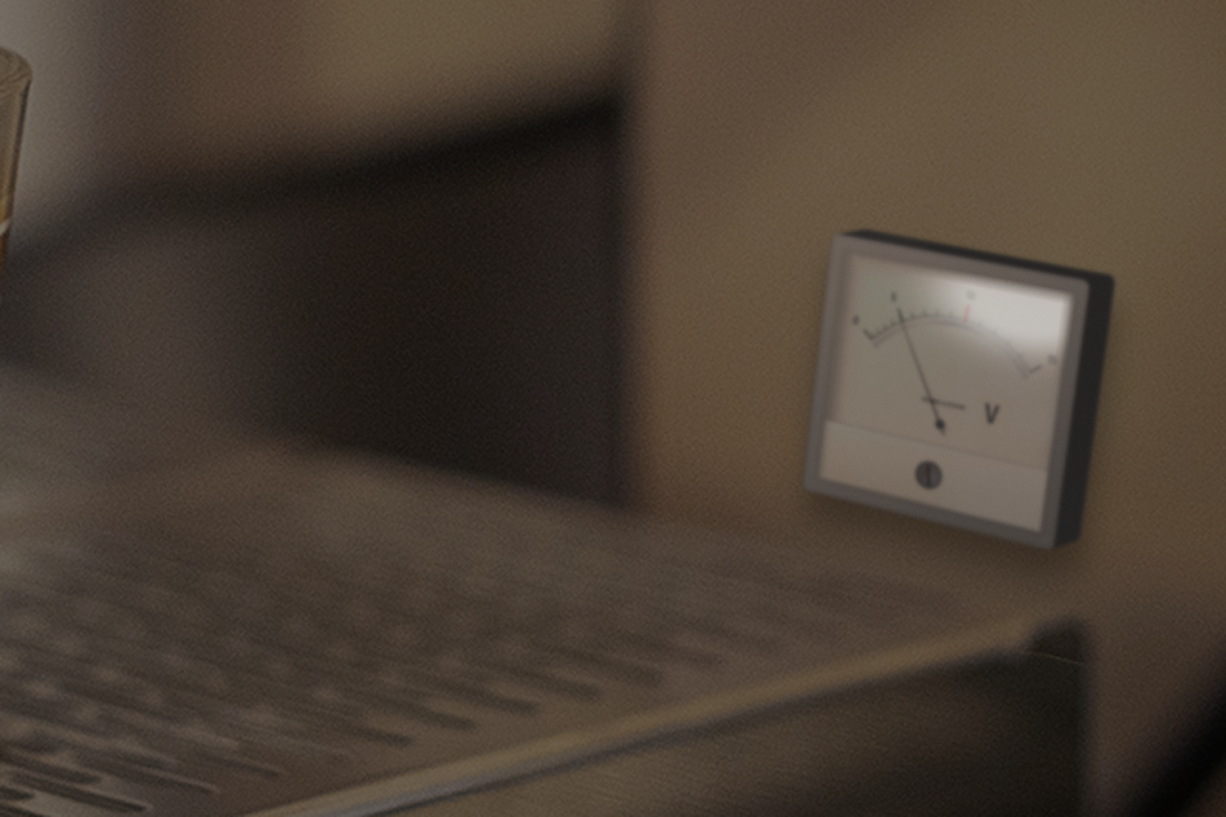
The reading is value=5 unit=V
